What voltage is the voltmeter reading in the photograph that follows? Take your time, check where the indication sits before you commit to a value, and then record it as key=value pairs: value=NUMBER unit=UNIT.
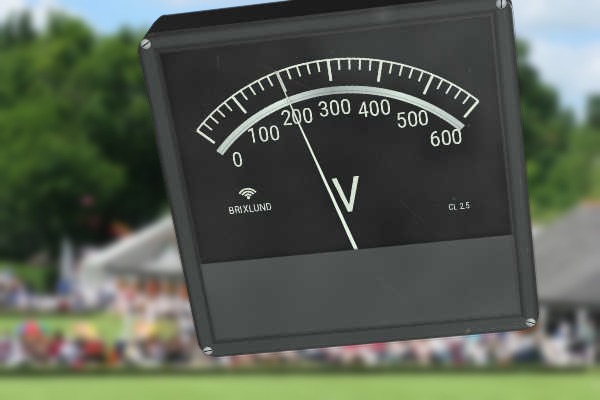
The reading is value=200 unit=V
